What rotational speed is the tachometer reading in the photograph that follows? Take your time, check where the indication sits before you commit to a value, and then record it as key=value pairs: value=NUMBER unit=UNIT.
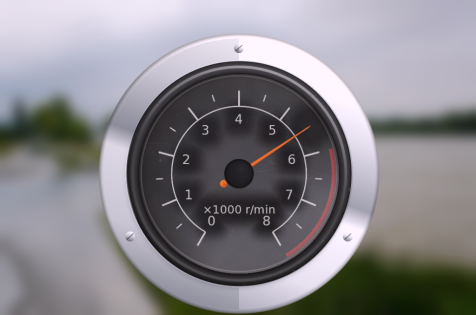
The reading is value=5500 unit=rpm
